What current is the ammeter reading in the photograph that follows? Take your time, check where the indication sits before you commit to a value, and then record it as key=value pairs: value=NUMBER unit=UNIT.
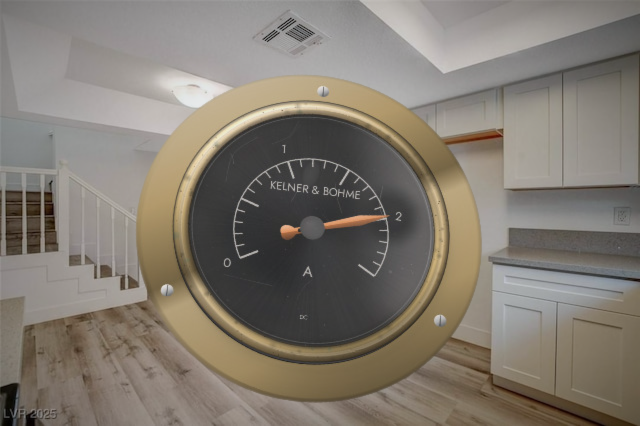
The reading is value=2 unit=A
